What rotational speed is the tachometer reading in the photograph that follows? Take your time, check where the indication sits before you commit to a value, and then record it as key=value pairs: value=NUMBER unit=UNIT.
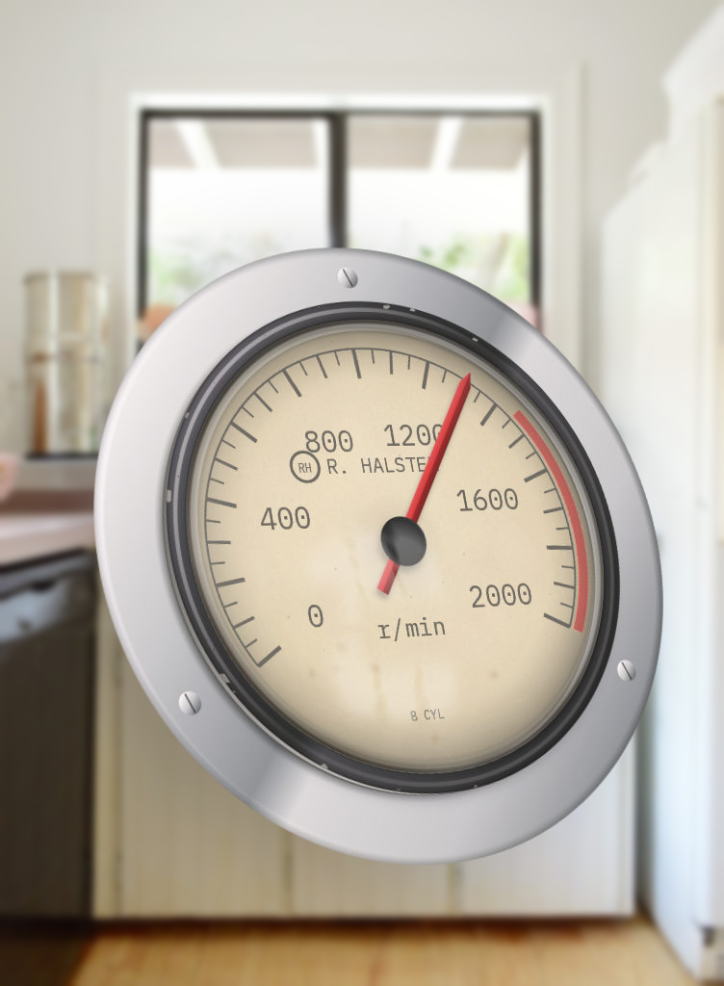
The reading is value=1300 unit=rpm
